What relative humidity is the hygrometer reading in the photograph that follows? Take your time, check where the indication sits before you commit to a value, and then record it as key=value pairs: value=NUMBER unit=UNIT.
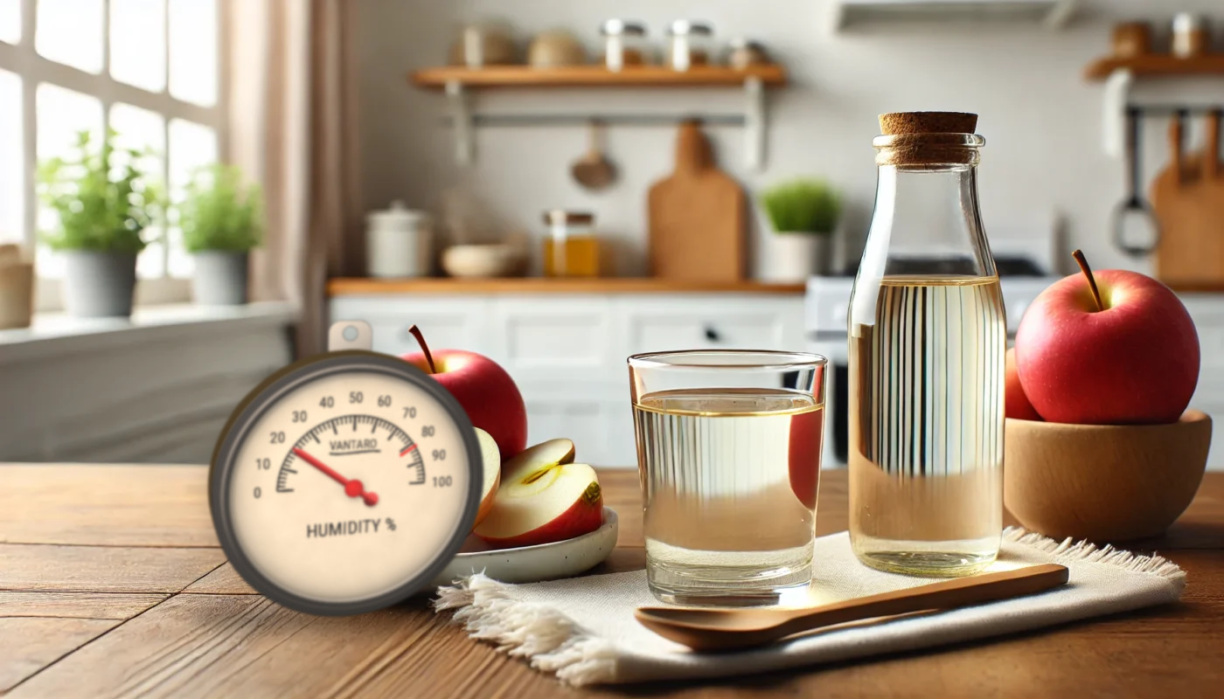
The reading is value=20 unit=%
